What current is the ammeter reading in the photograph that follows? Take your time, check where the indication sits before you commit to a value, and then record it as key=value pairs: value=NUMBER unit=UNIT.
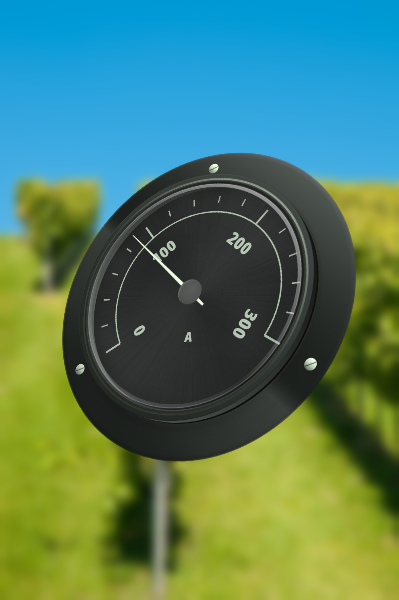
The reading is value=90 unit=A
